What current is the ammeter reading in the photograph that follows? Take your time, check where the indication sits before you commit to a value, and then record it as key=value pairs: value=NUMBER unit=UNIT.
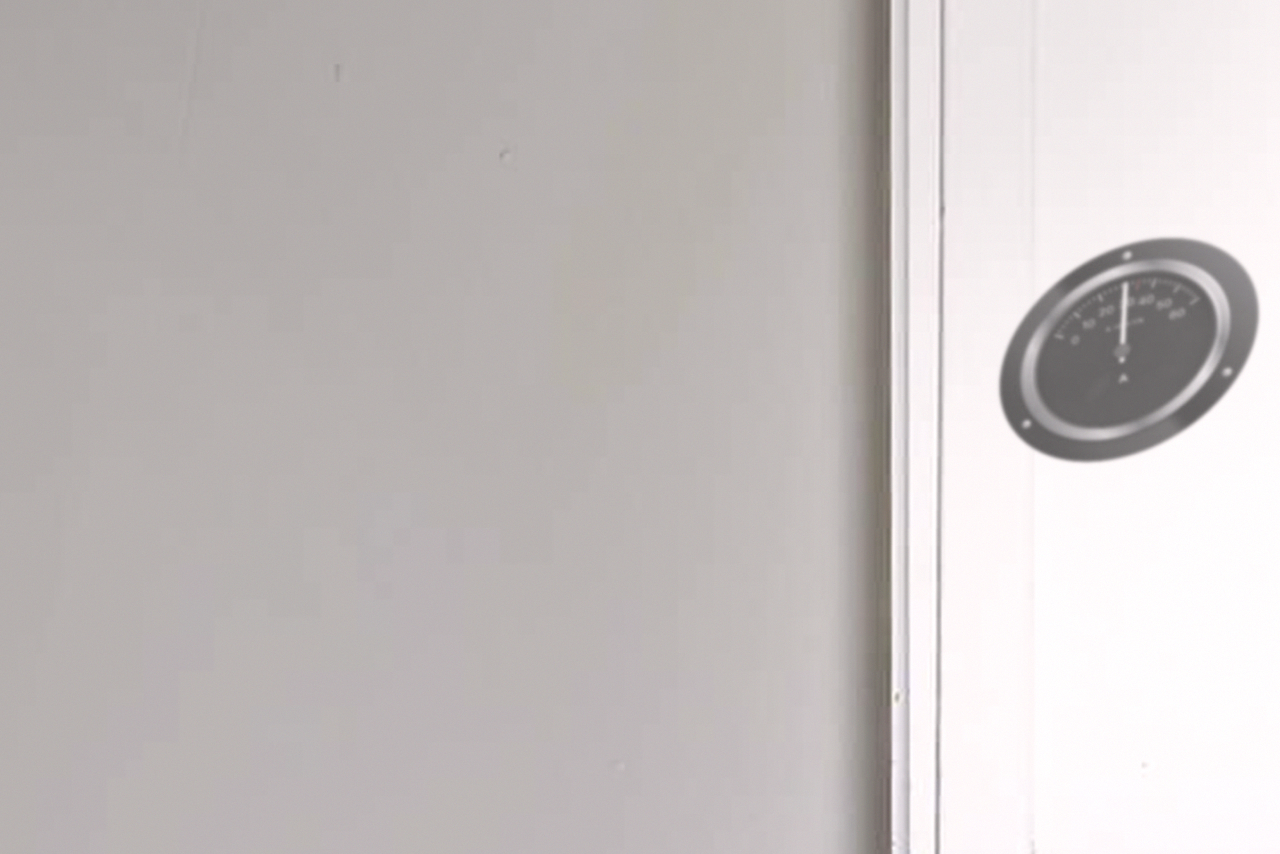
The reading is value=30 unit=A
